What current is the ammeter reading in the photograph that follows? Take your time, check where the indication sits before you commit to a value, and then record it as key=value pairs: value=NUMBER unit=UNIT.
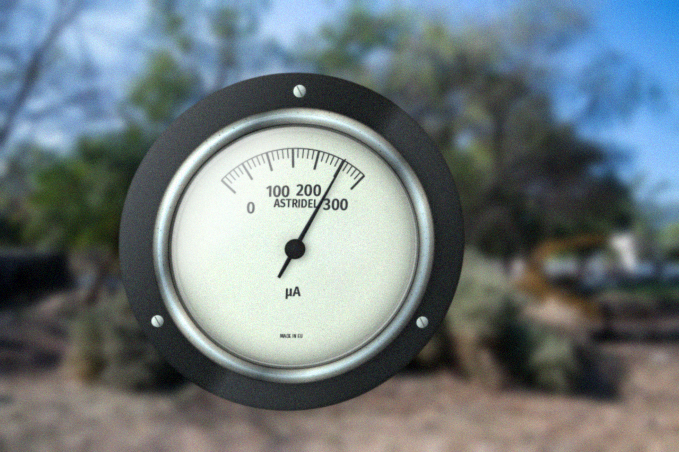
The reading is value=250 unit=µA
